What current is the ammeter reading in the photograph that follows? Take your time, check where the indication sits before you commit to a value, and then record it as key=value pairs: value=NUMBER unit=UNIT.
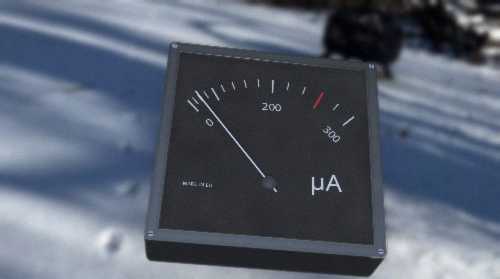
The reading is value=60 unit=µA
